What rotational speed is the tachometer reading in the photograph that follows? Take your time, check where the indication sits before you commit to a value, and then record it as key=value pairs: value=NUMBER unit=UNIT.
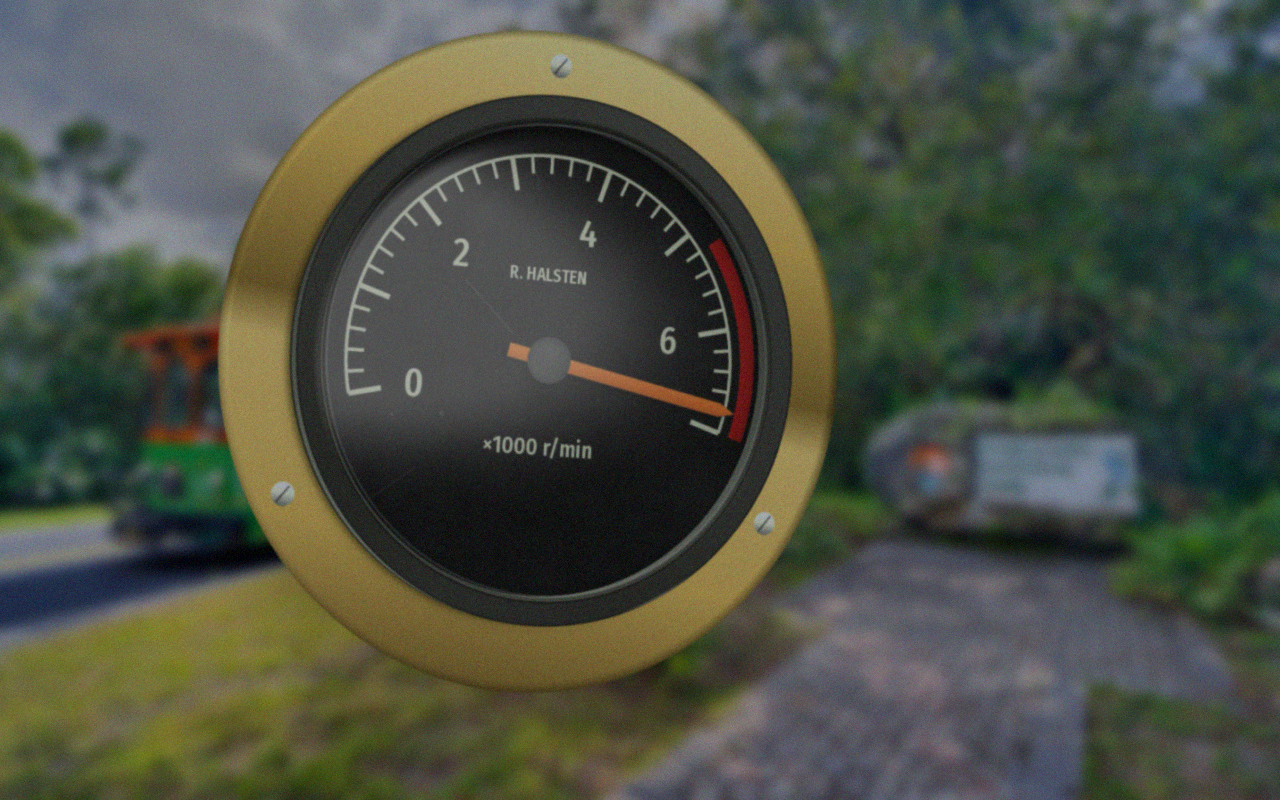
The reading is value=6800 unit=rpm
